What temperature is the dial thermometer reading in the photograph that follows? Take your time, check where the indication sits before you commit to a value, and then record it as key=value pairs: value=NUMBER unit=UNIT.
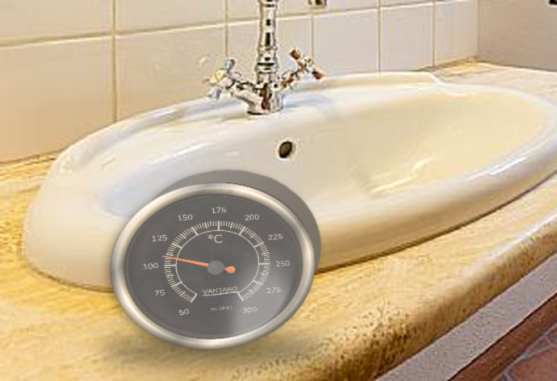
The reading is value=112.5 unit=°C
